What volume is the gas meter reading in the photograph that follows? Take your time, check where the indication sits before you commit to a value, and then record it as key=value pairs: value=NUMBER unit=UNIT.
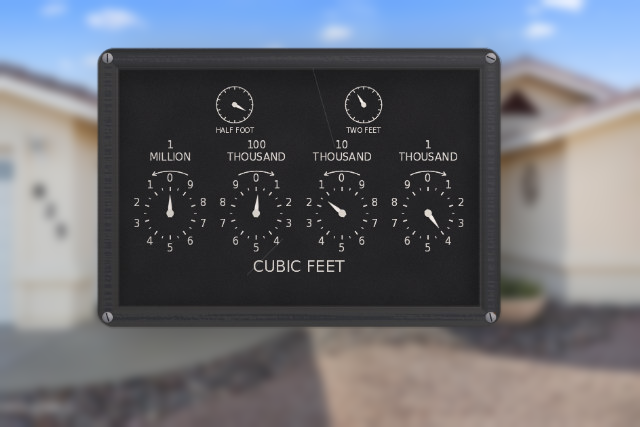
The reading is value=1400 unit=ft³
